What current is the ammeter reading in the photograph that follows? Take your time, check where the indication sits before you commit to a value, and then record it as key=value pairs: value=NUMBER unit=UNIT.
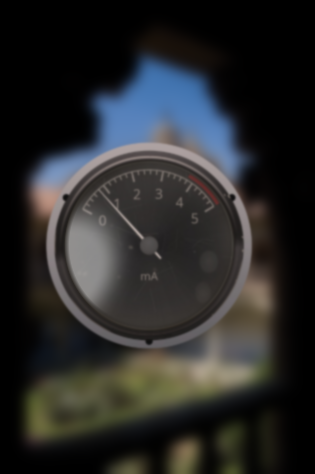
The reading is value=0.8 unit=mA
